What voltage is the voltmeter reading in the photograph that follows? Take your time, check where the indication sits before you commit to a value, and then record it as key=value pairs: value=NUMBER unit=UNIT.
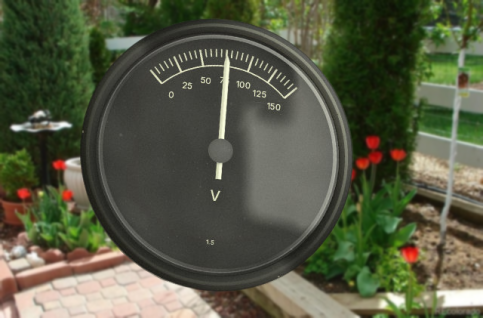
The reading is value=75 unit=V
